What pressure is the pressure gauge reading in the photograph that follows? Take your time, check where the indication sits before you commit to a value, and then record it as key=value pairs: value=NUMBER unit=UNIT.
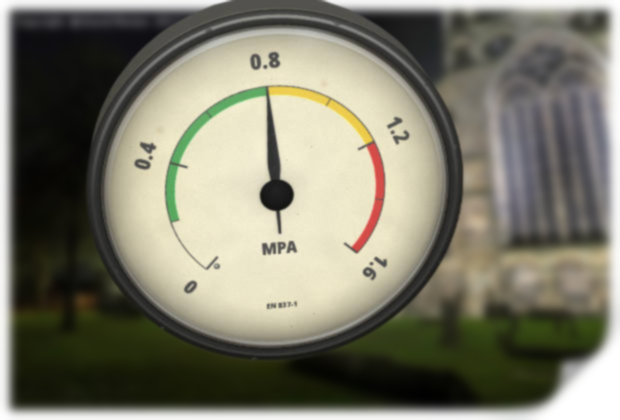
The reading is value=0.8 unit=MPa
